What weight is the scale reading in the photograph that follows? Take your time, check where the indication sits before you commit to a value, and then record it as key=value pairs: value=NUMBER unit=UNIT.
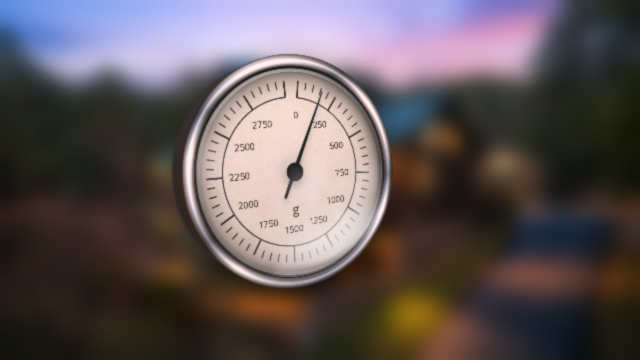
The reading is value=150 unit=g
